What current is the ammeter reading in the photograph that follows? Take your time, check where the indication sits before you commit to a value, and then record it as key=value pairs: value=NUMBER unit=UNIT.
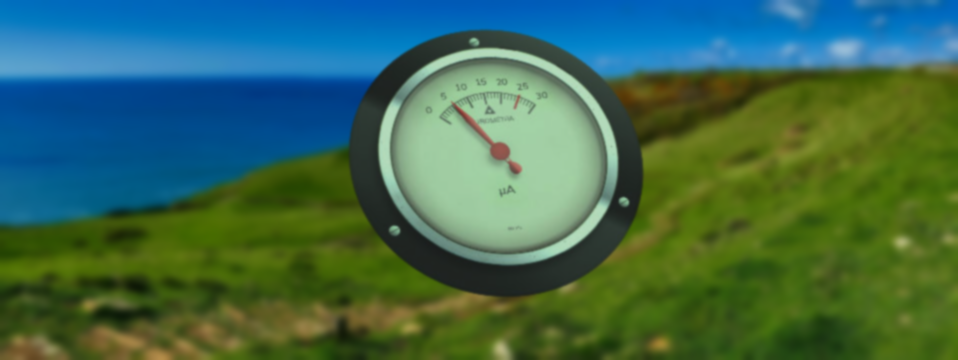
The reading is value=5 unit=µA
